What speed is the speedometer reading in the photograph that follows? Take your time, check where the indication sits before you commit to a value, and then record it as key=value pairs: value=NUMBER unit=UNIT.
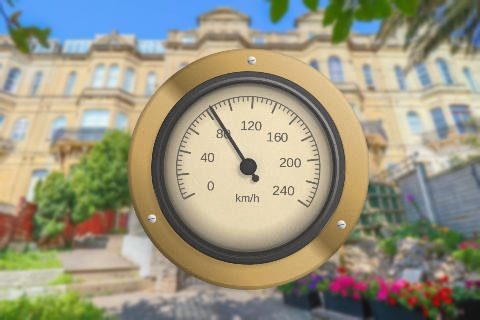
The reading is value=84 unit=km/h
